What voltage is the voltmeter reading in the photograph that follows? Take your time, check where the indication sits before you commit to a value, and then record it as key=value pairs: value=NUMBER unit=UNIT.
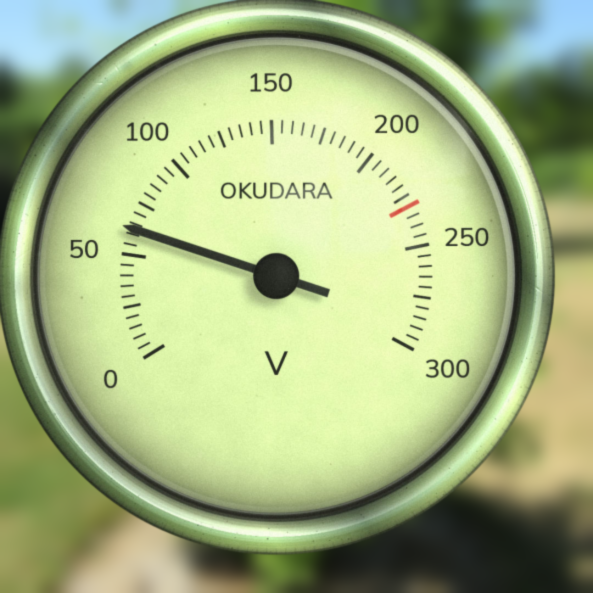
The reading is value=62.5 unit=V
